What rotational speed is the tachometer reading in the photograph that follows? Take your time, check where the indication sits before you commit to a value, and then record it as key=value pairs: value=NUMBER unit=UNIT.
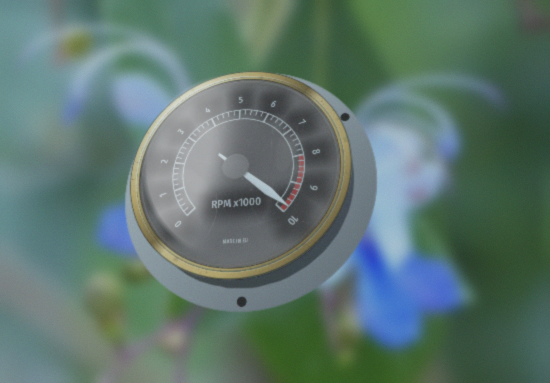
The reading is value=9800 unit=rpm
